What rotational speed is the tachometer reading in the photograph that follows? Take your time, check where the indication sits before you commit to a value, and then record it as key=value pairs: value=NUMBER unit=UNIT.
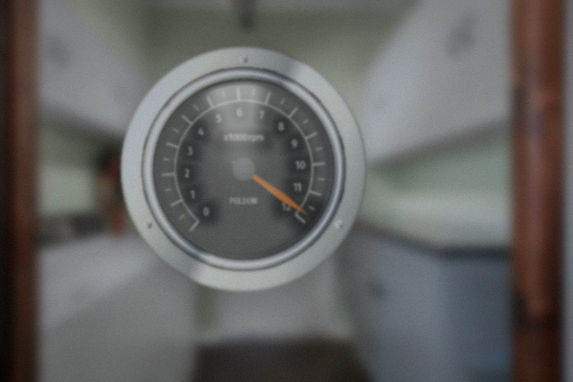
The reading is value=11750 unit=rpm
